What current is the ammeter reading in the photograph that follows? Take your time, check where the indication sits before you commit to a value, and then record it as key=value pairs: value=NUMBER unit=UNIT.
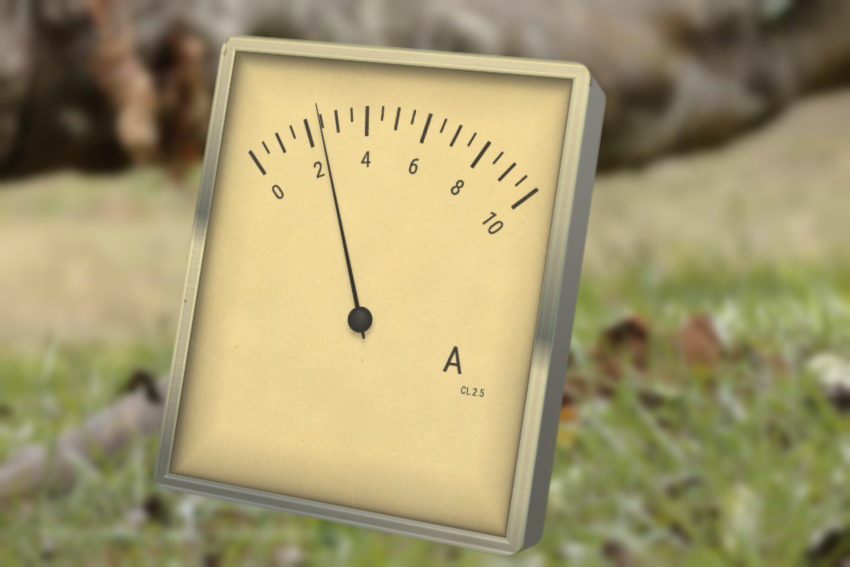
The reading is value=2.5 unit=A
